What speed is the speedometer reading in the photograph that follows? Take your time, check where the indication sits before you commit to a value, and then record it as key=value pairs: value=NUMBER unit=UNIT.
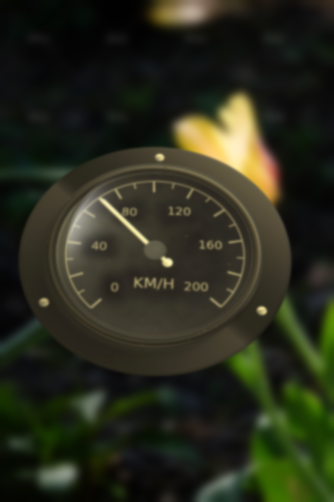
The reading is value=70 unit=km/h
